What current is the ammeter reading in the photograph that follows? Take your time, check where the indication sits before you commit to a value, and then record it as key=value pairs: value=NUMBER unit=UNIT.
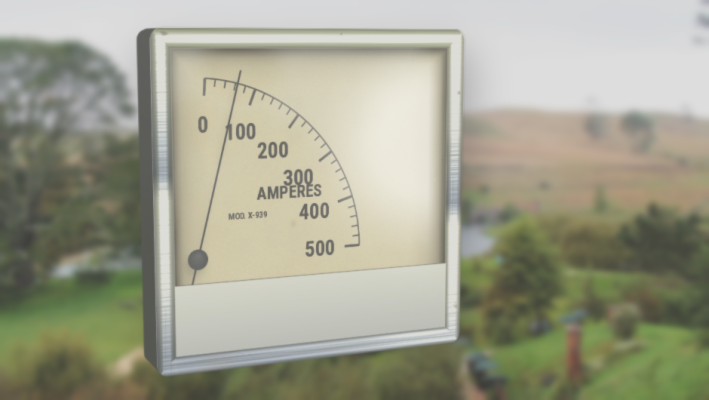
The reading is value=60 unit=A
